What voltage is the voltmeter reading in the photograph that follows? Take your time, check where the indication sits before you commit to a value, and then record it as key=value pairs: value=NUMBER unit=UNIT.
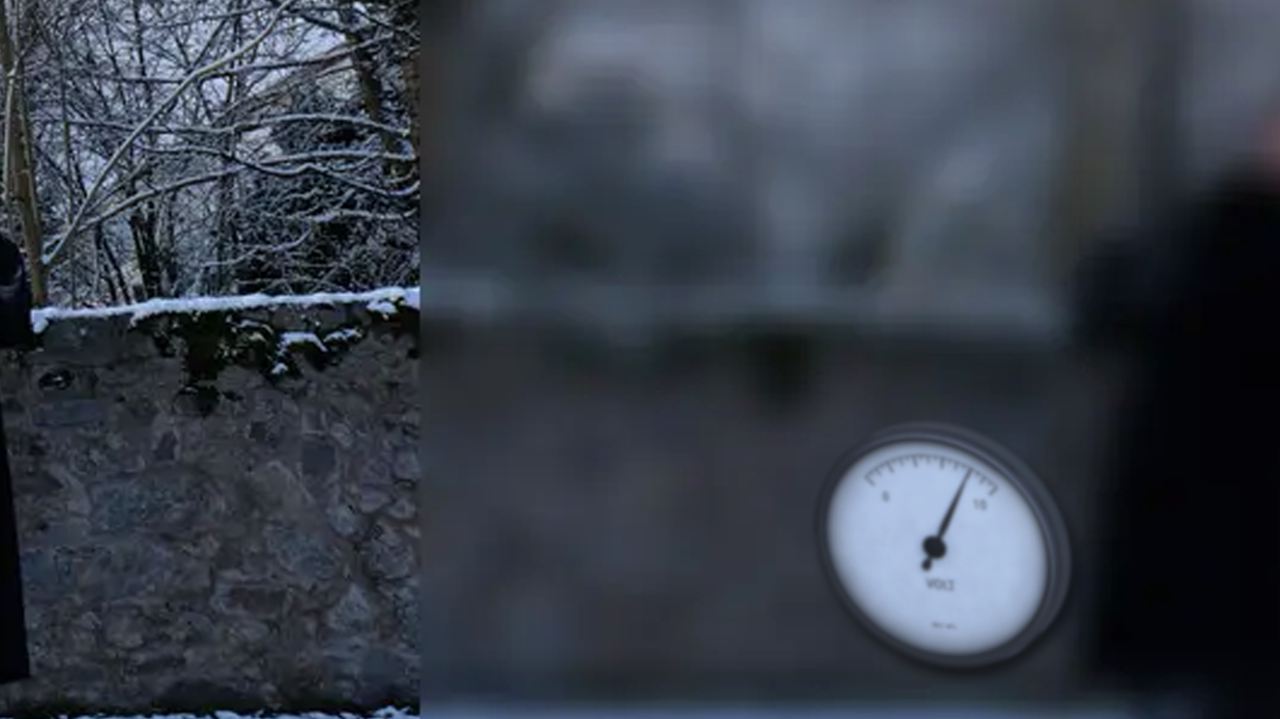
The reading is value=8 unit=V
